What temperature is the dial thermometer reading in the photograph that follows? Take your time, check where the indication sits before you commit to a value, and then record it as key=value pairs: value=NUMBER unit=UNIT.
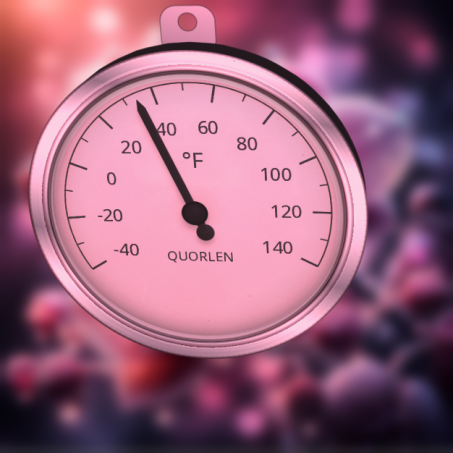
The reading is value=35 unit=°F
